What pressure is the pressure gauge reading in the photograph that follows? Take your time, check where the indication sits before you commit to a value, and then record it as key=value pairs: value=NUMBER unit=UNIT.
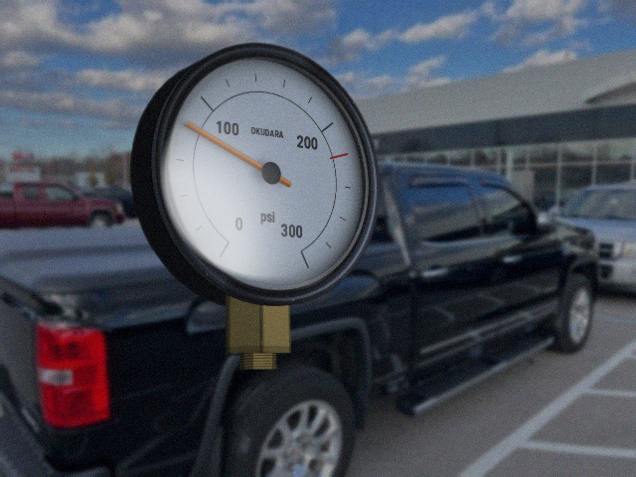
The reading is value=80 unit=psi
